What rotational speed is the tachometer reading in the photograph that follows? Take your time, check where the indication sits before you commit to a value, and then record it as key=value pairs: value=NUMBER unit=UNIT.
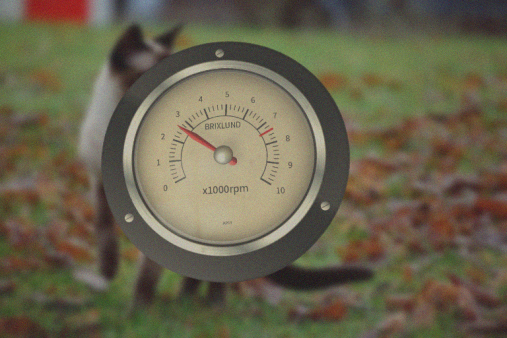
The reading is value=2600 unit=rpm
